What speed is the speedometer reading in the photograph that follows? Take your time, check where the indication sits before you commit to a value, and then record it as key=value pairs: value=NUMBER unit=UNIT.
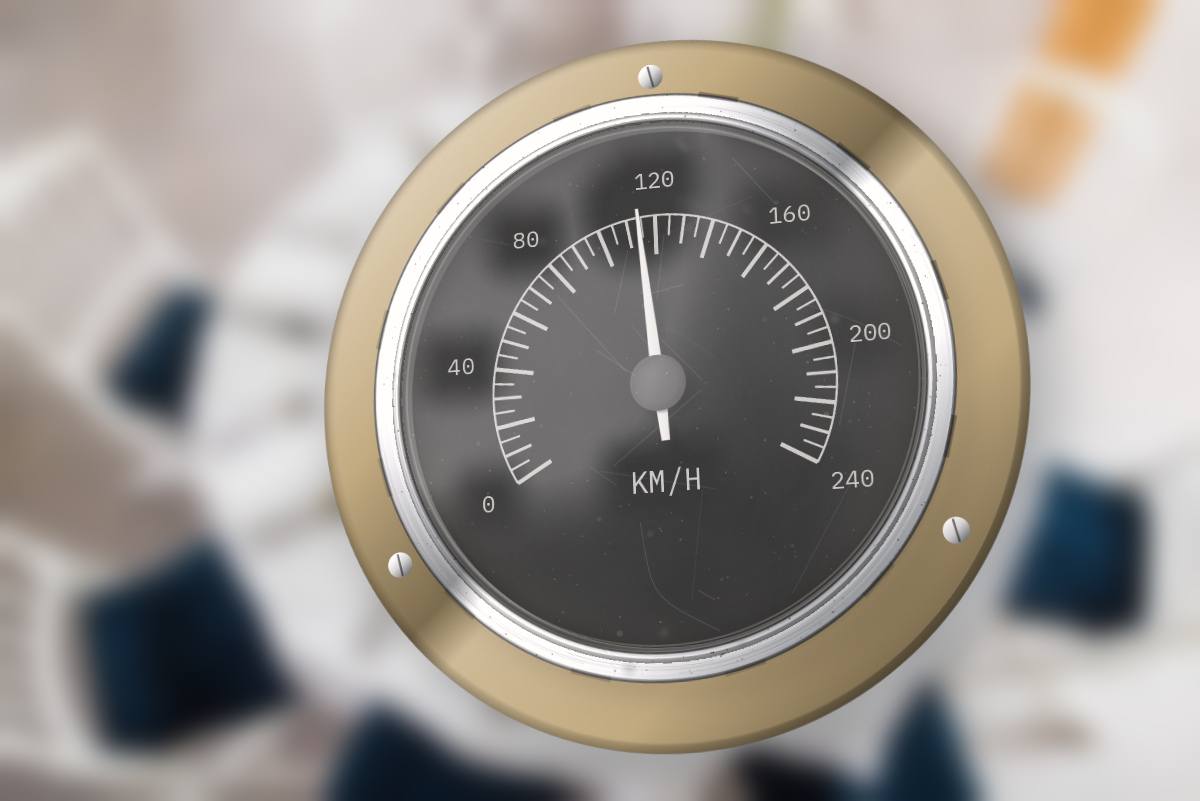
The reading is value=115 unit=km/h
